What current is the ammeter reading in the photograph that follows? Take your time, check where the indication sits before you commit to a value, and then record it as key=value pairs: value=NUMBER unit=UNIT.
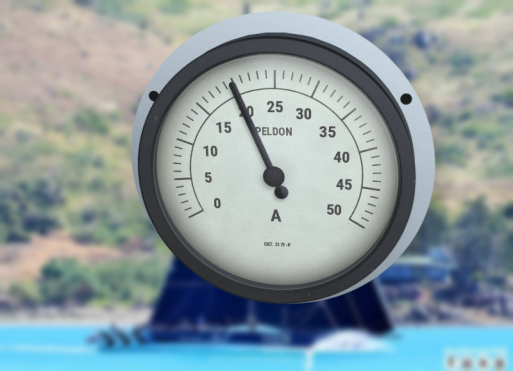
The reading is value=20 unit=A
